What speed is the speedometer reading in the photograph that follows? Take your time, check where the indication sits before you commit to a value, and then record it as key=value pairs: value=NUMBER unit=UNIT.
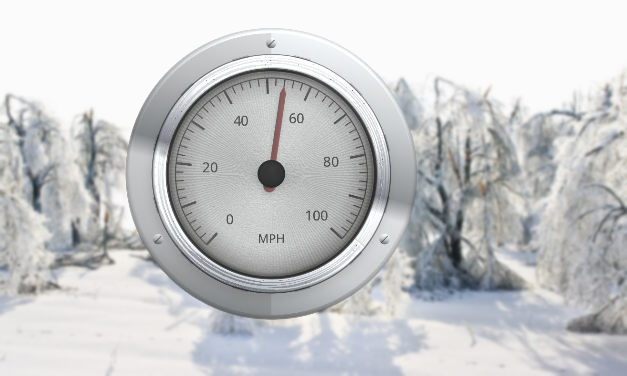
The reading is value=54 unit=mph
